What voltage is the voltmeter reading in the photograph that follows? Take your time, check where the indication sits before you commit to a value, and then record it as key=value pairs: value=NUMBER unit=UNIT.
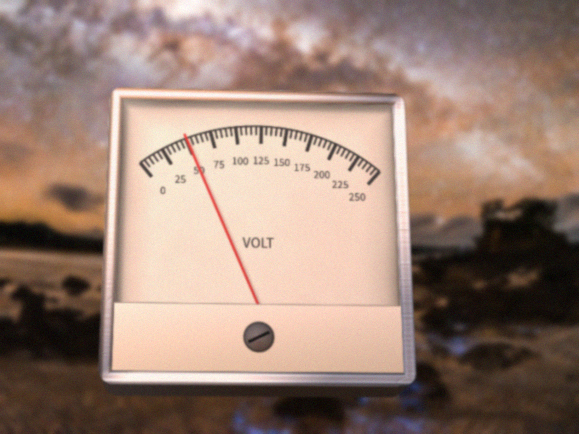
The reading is value=50 unit=V
